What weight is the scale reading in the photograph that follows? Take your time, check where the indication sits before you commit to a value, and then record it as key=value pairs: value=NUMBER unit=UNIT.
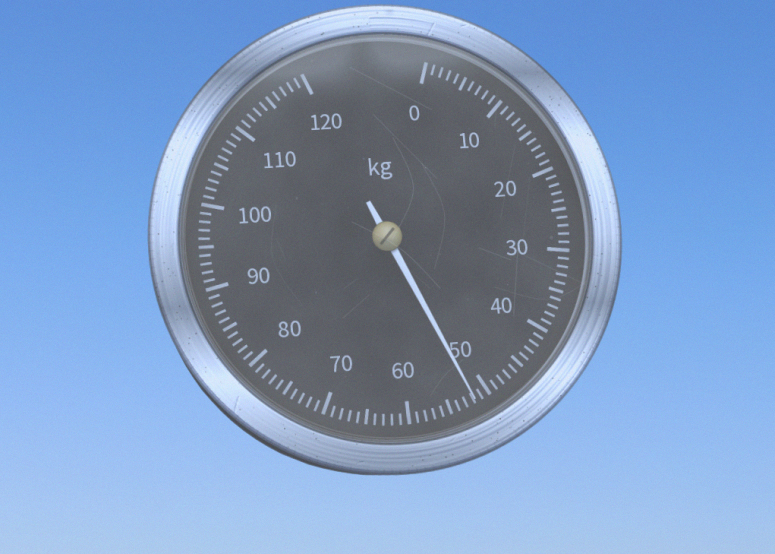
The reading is value=52 unit=kg
